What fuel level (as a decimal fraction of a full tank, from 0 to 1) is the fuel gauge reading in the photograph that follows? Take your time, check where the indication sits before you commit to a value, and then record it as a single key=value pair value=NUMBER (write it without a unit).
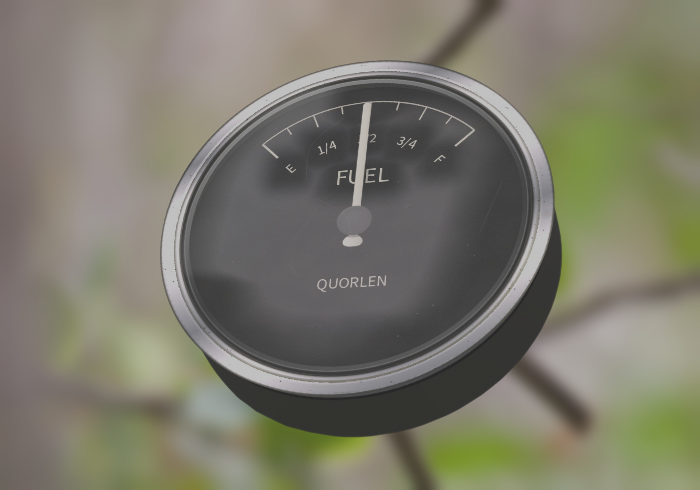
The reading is value=0.5
